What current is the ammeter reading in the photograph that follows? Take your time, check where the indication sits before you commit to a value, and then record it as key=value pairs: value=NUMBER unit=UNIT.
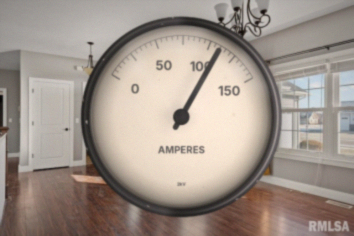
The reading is value=110 unit=A
